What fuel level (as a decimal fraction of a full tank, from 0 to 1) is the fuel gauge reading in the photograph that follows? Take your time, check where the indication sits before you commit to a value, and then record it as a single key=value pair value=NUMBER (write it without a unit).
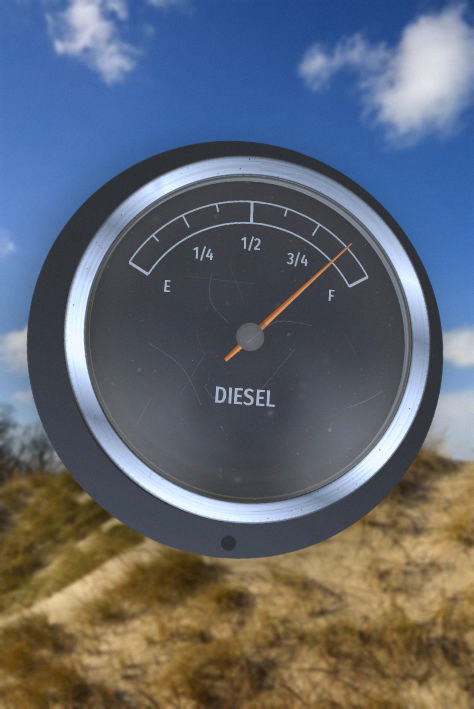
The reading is value=0.875
